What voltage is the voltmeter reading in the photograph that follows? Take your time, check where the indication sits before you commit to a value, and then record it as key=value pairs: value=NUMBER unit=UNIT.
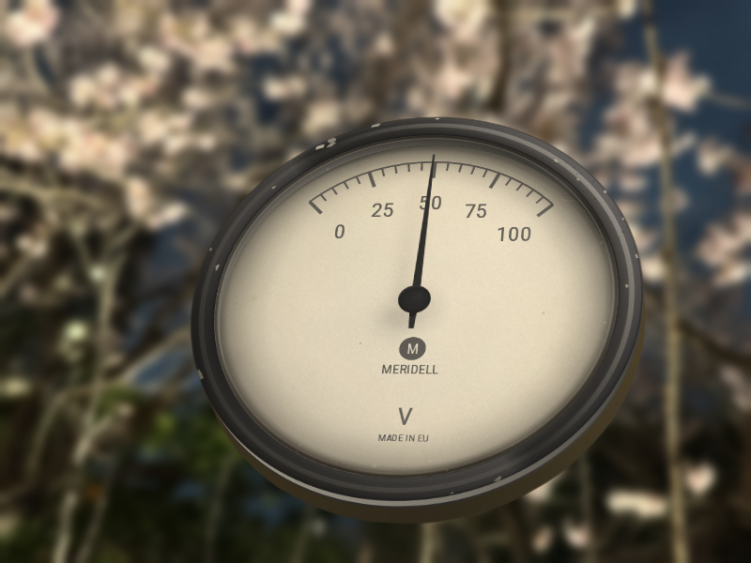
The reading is value=50 unit=V
